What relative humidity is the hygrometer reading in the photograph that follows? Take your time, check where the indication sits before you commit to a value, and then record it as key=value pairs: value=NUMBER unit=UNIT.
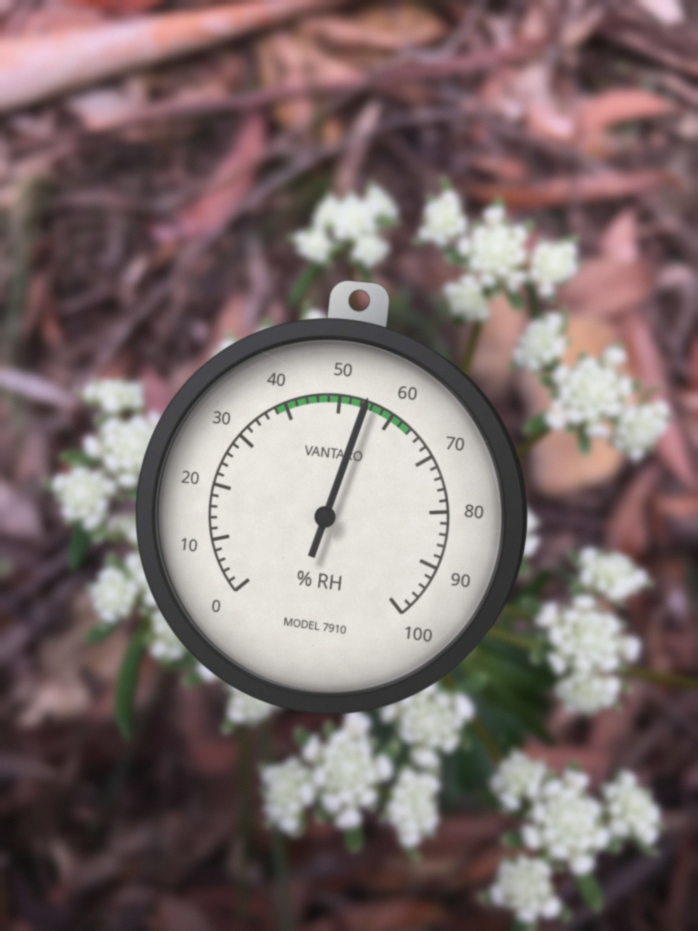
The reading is value=55 unit=%
